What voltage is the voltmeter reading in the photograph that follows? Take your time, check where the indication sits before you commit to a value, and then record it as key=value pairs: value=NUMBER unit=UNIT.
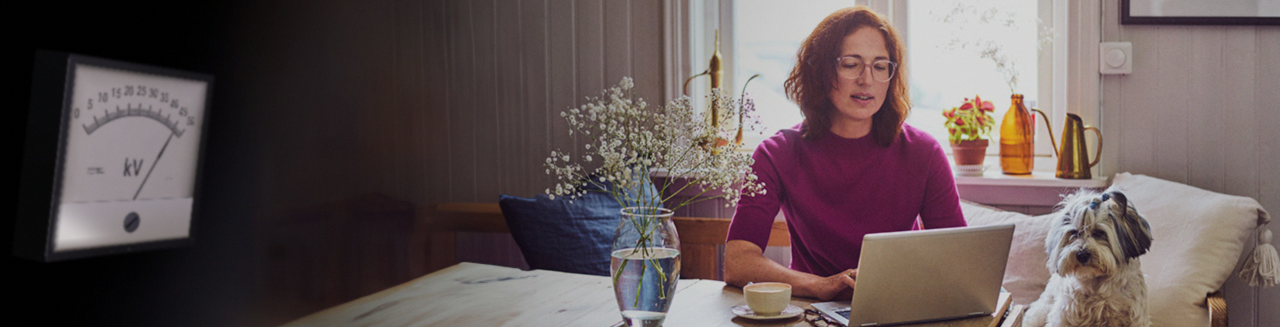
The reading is value=45 unit=kV
